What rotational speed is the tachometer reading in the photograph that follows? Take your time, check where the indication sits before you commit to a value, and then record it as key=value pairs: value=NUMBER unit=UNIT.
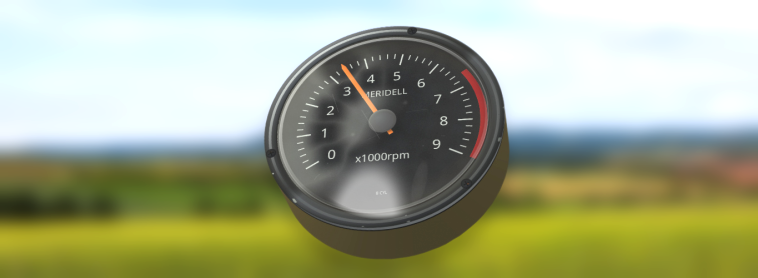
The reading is value=3400 unit=rpm
